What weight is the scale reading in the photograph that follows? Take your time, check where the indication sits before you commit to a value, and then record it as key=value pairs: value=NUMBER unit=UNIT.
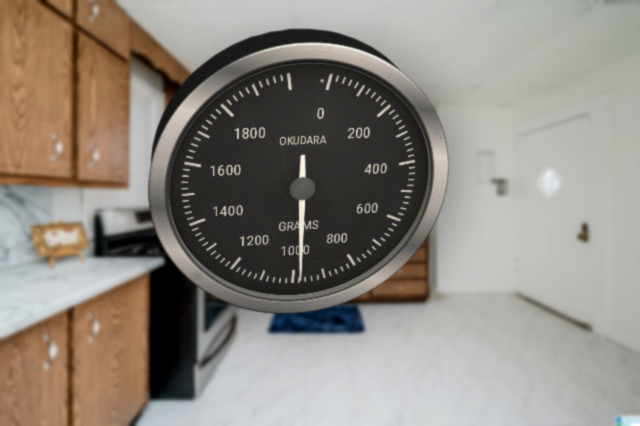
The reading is value=980 unit=g
